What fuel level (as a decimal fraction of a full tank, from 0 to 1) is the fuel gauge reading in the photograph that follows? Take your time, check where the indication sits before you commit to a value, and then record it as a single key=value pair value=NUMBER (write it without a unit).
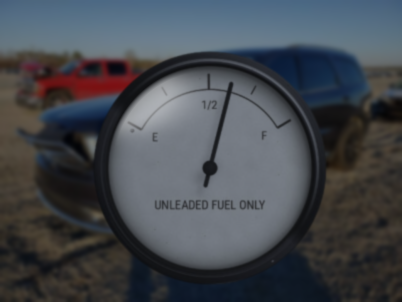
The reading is value=0.625
